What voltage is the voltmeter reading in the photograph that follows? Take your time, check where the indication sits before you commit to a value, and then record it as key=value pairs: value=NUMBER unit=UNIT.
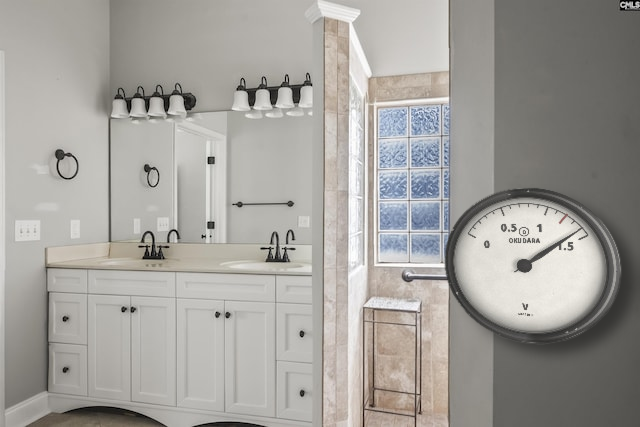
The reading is value=1.4 unit=V
